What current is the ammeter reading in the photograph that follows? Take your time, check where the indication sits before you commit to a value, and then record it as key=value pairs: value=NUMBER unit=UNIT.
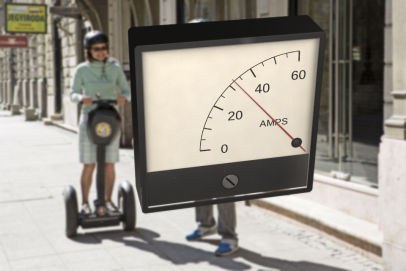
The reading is value=32.5 unit=A
